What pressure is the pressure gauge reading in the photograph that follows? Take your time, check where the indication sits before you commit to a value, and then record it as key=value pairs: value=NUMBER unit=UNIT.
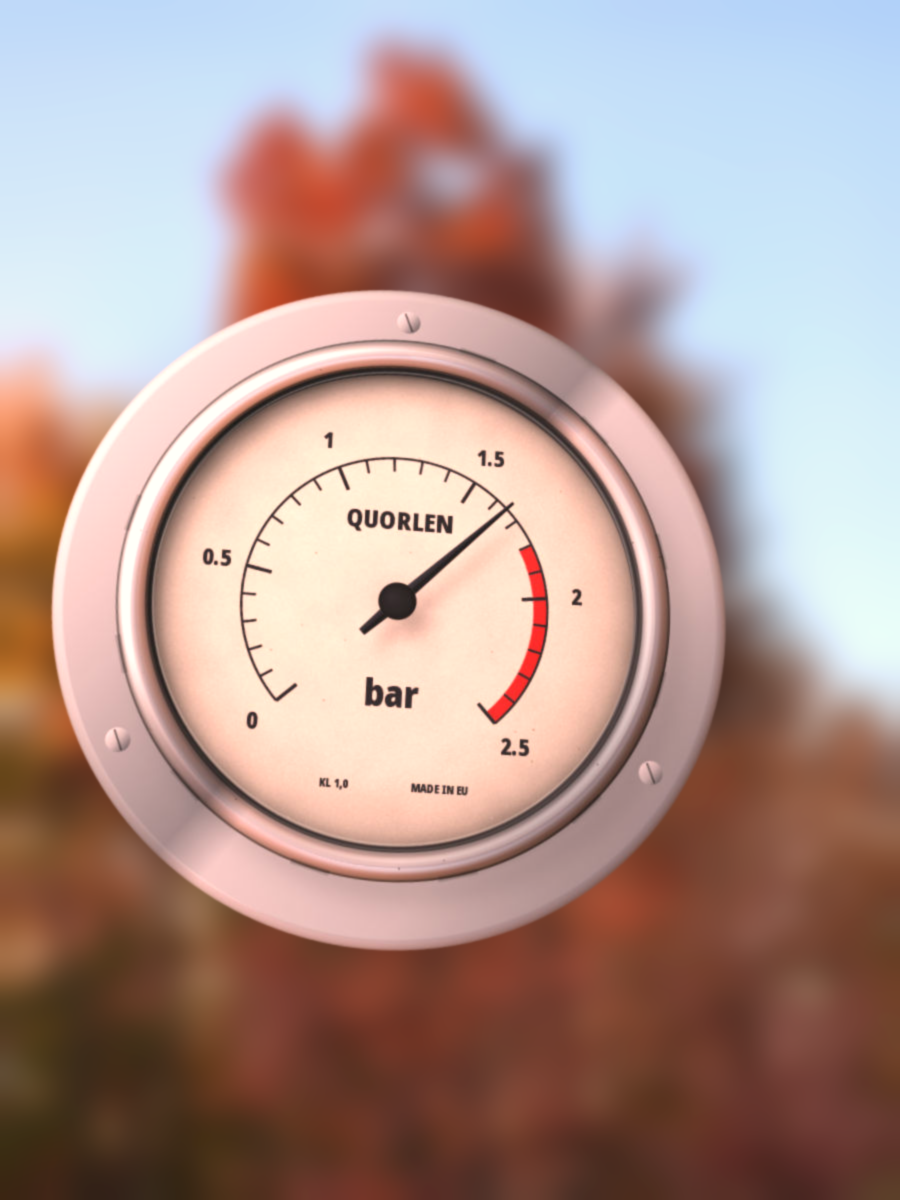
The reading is value=1.65 unit=bar
